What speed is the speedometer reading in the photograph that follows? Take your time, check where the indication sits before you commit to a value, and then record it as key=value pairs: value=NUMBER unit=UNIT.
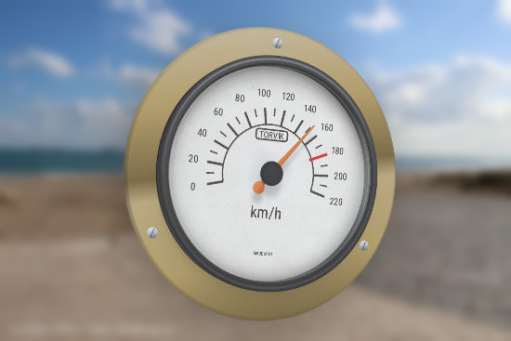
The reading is value=150 unit=km/h
